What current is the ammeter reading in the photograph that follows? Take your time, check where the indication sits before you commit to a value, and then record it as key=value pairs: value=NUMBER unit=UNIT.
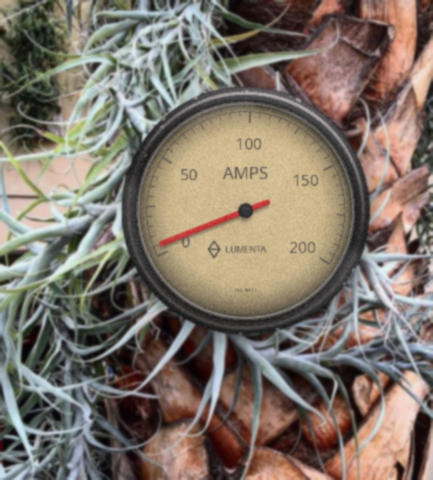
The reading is value=5 unit=A
